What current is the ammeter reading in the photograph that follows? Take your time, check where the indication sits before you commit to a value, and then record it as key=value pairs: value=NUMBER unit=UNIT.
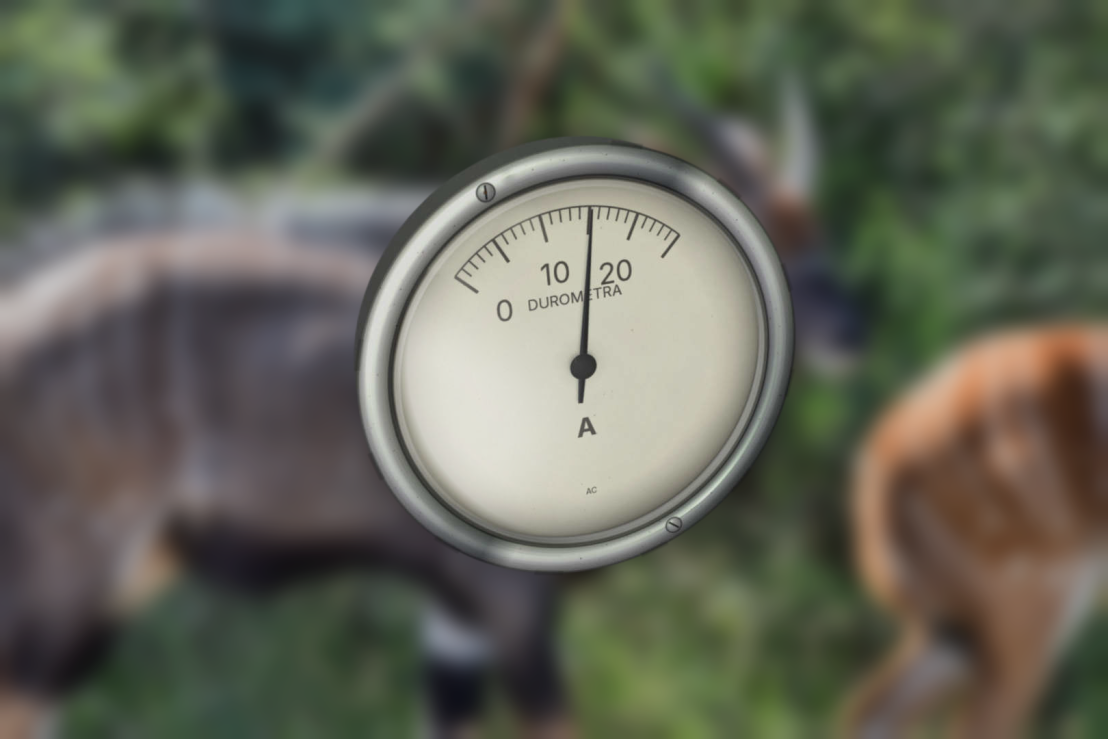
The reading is value=15 unit=A
